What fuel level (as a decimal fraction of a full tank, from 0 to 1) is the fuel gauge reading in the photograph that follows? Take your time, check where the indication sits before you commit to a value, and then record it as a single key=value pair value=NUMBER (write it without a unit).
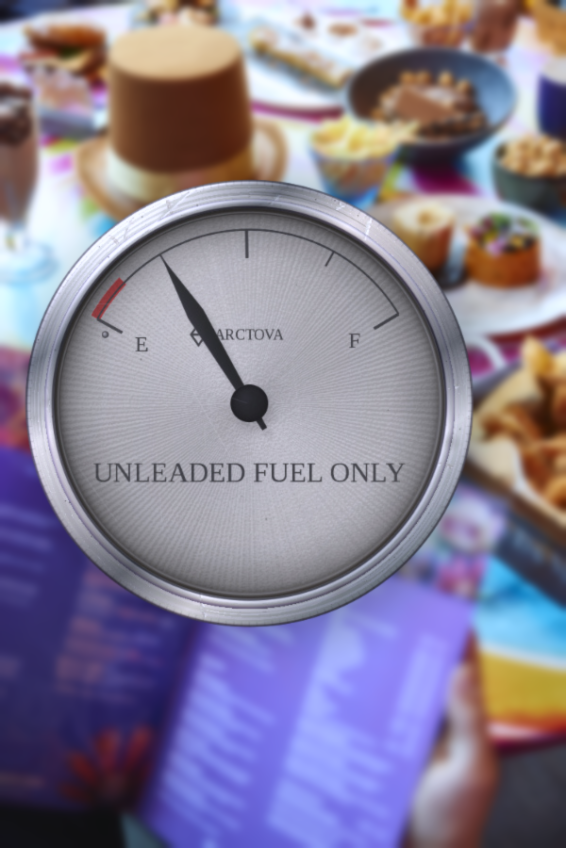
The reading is value=0.25
